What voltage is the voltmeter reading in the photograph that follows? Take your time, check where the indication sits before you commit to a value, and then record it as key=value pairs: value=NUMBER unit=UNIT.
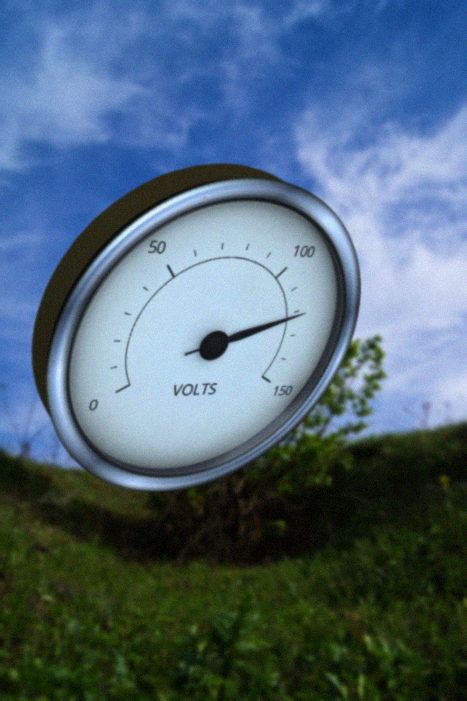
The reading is value=120 unit=V
